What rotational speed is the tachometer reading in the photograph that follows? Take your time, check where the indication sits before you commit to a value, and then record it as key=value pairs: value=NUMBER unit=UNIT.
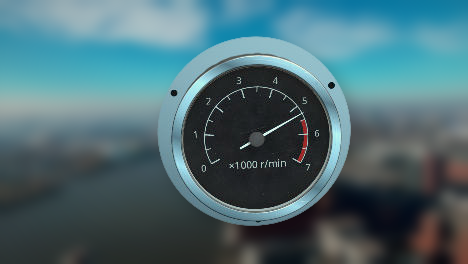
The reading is value=5250 unit=rpm
